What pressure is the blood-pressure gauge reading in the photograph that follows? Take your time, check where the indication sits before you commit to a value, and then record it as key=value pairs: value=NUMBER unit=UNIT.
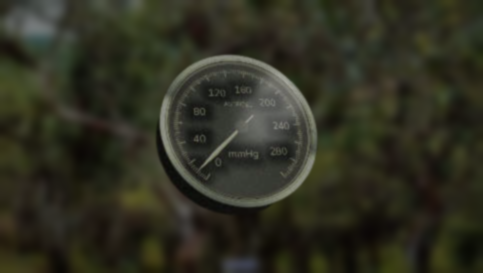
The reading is value=10 unit=mmHg
